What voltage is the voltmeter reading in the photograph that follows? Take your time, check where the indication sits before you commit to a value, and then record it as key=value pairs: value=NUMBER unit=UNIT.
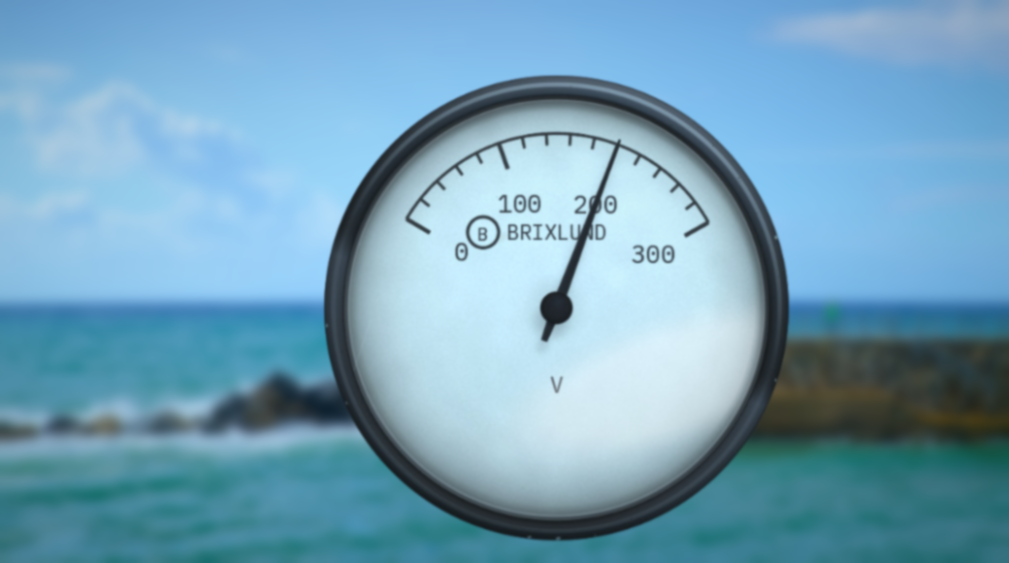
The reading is value=200 unit=V
